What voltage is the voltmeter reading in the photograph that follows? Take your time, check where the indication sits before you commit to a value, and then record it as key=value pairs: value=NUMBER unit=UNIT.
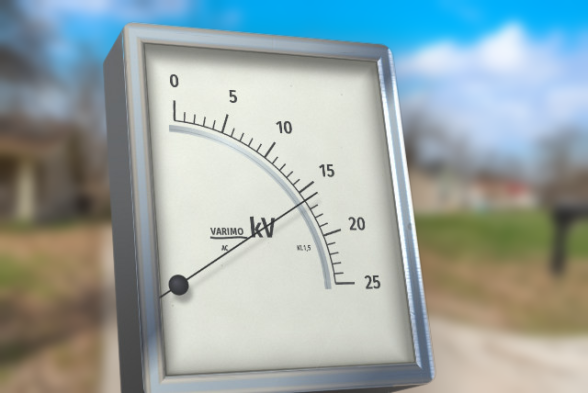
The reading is value=16 unit=kV
